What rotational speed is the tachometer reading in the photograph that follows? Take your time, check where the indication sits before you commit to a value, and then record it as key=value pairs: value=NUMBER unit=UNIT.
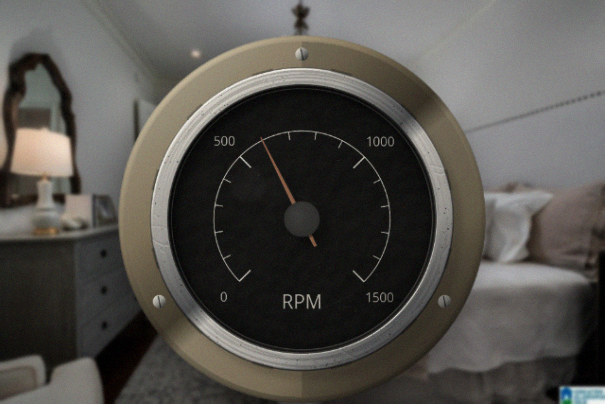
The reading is value=600 unit=rpm
